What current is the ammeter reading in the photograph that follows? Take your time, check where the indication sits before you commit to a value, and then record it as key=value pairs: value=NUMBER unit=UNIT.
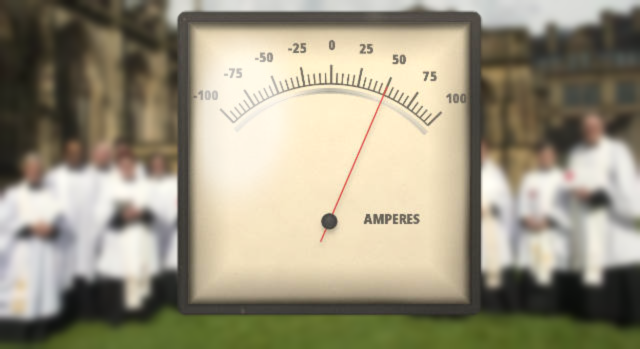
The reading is value=50 unit=A
